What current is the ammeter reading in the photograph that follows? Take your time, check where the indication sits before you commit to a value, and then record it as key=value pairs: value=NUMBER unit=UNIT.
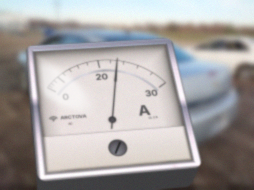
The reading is value=23 unit=A
